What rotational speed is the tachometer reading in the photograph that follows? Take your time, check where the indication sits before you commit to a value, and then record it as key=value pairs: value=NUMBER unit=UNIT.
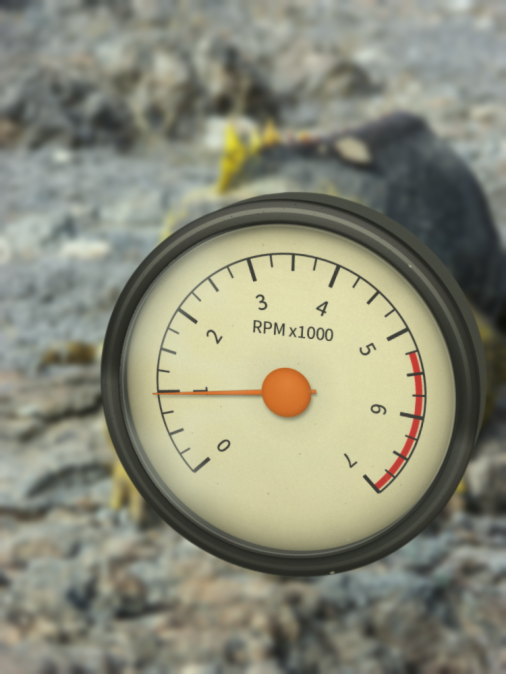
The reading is value=1000 unit=rpm
